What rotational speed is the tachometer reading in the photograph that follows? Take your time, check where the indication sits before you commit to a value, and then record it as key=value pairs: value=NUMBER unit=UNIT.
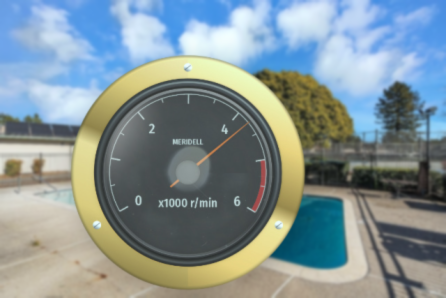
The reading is value=4250 unit=rpm
